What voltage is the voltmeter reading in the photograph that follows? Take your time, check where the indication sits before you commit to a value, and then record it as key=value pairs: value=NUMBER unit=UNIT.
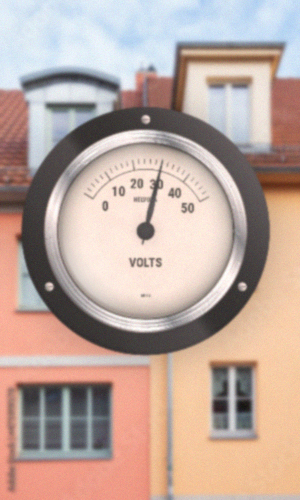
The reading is value=30 unit=V
